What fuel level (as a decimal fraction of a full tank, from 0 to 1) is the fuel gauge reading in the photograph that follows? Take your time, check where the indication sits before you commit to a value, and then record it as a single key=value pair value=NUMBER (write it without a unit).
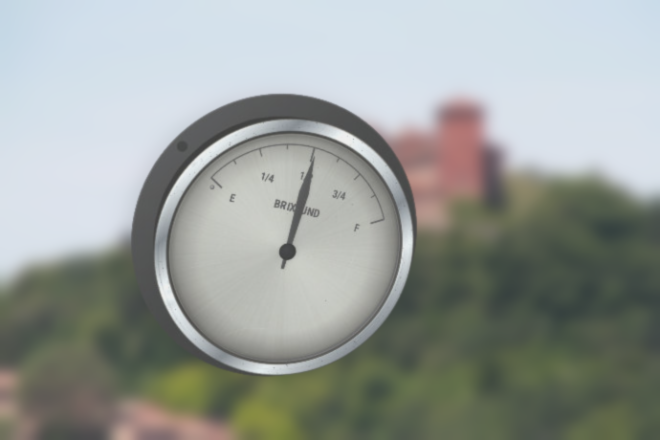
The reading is value=0.5
